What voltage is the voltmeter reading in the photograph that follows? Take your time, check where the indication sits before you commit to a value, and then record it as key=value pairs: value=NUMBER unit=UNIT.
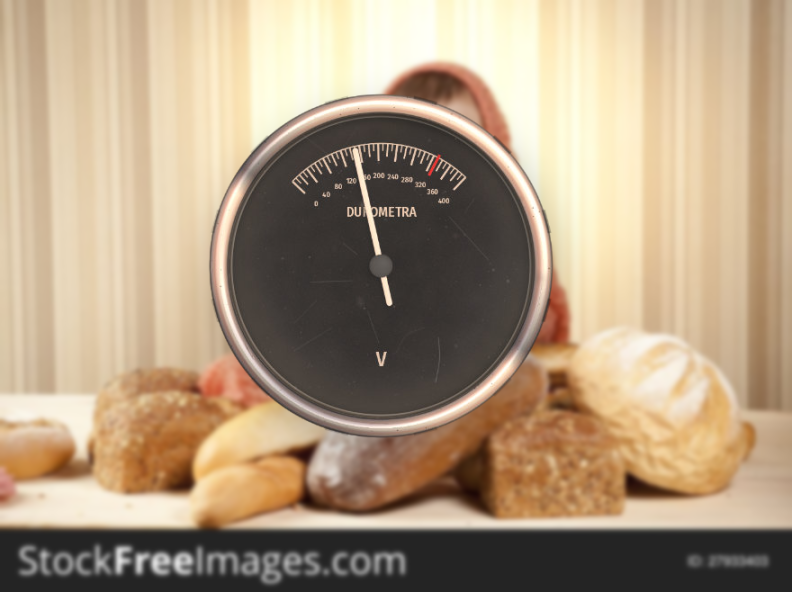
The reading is value=150 unit=V
